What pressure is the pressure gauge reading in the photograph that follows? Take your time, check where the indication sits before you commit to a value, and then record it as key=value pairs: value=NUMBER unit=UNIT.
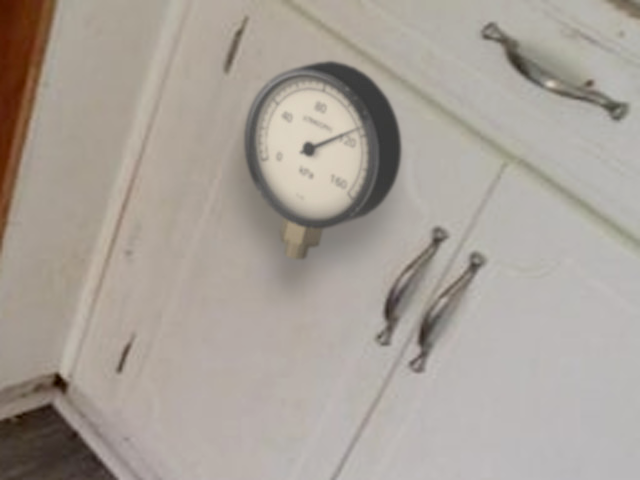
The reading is value=115 unit=kPa
